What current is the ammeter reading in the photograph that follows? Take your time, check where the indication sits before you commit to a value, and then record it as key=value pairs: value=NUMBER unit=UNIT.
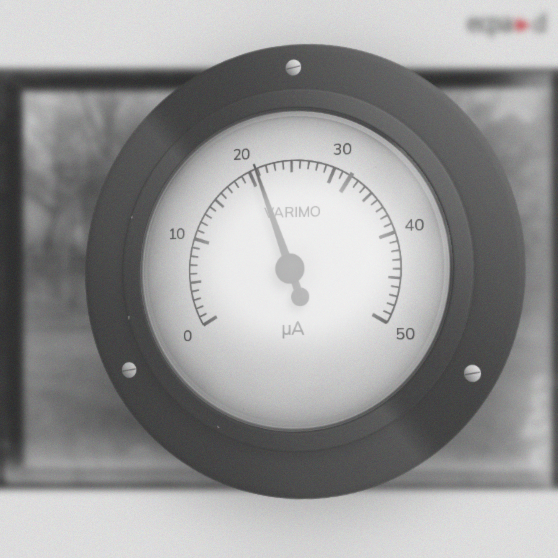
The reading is value=21 unit=µA
